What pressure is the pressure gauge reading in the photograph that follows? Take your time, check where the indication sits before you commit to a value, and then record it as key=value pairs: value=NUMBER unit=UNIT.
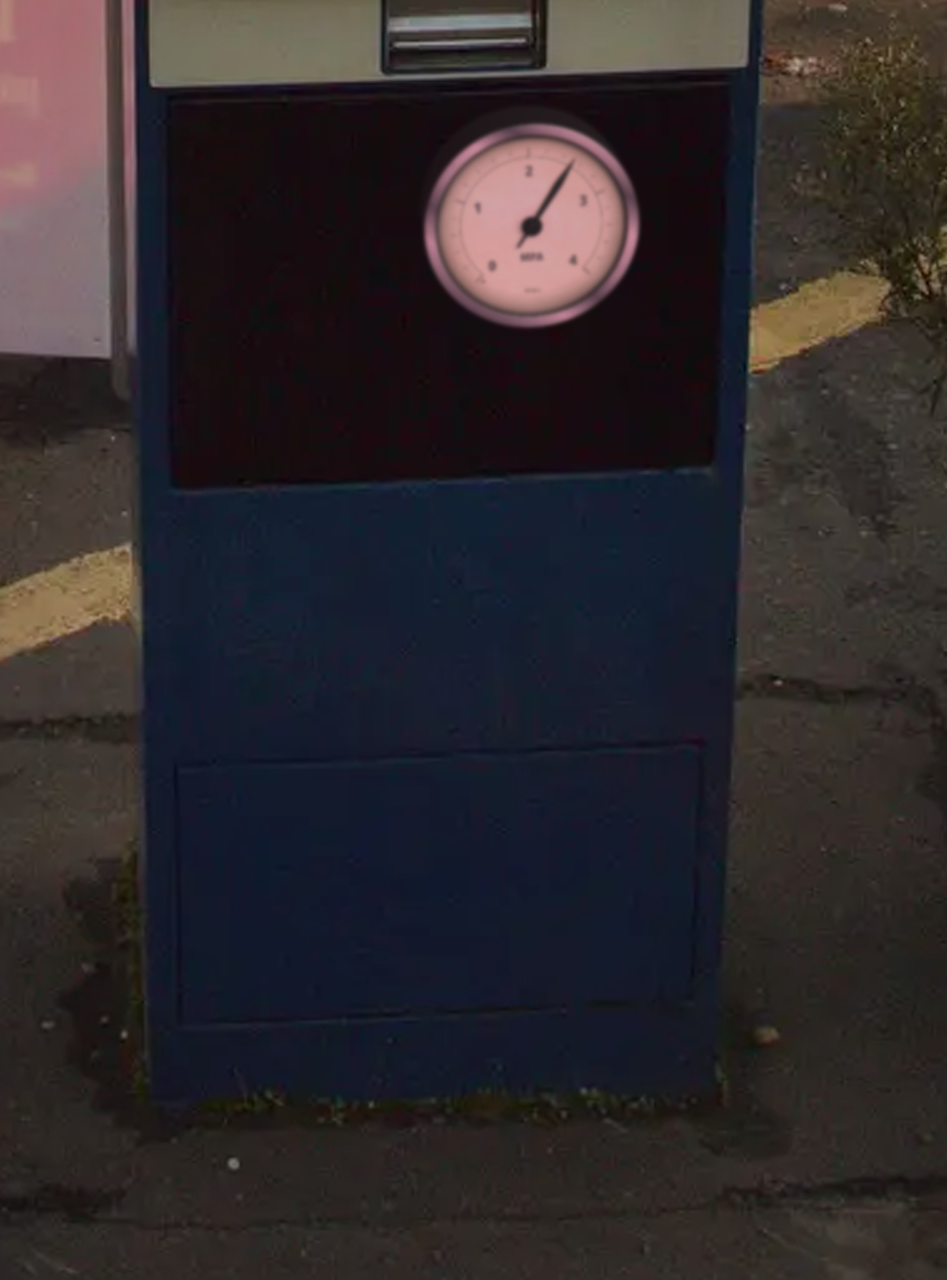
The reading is value=2.5 unit=MPa
